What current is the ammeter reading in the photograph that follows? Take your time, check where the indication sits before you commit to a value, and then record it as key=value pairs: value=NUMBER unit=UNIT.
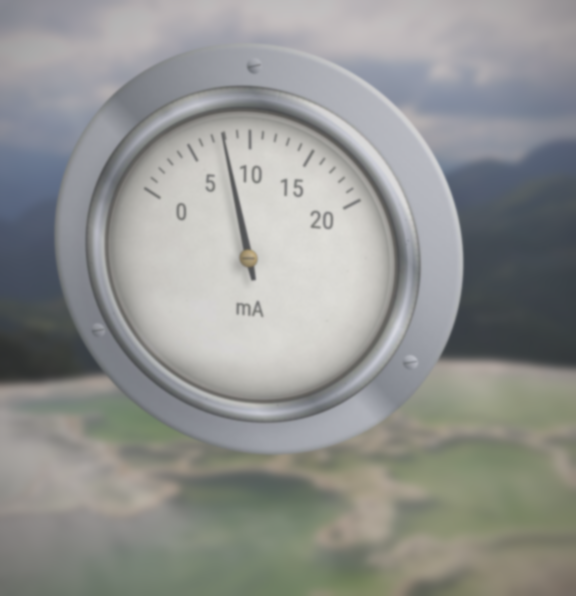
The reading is value=8 unit=mA
